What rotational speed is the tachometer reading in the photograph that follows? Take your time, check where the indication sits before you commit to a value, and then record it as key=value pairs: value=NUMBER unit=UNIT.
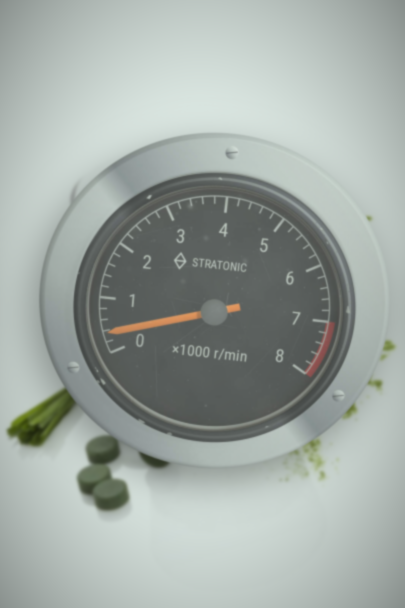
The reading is value=400 unit=rpm
